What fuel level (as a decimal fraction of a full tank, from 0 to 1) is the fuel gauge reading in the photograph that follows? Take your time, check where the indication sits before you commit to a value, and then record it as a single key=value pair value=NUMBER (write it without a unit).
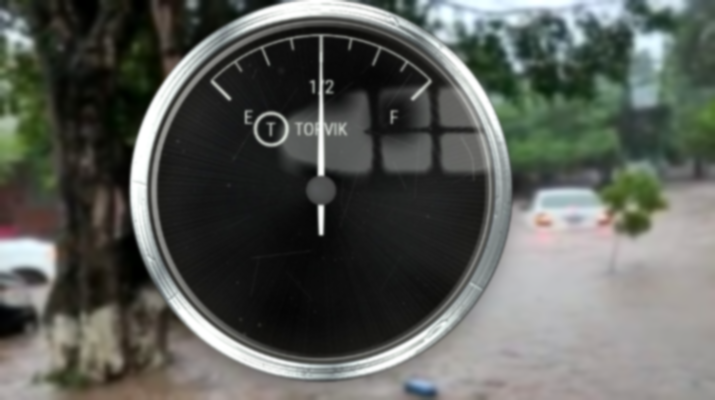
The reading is value=0.5
